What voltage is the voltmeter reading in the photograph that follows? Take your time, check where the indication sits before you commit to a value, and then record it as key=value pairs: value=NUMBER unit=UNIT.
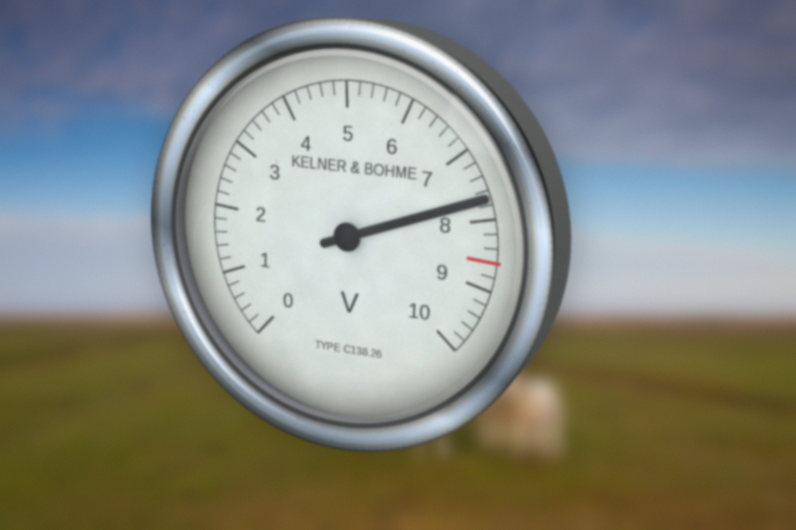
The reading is value=7.7 unit=V
